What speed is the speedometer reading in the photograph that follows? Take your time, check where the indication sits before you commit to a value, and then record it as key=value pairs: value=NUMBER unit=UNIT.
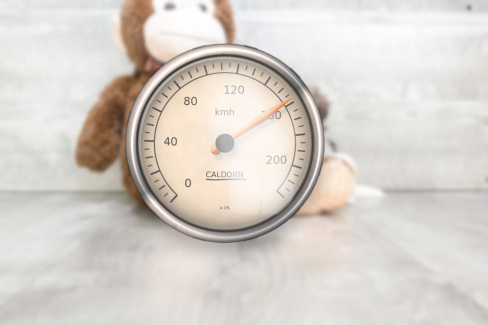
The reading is value=157.5 unit=km/h
